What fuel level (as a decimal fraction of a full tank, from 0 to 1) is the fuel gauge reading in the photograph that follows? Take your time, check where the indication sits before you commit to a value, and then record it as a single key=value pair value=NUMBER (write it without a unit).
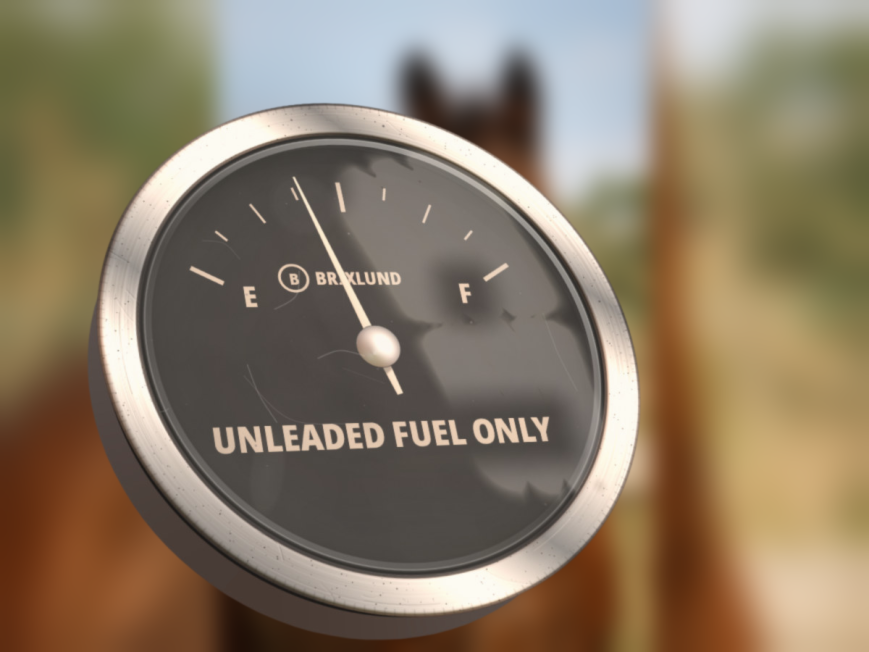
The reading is value=0.375
